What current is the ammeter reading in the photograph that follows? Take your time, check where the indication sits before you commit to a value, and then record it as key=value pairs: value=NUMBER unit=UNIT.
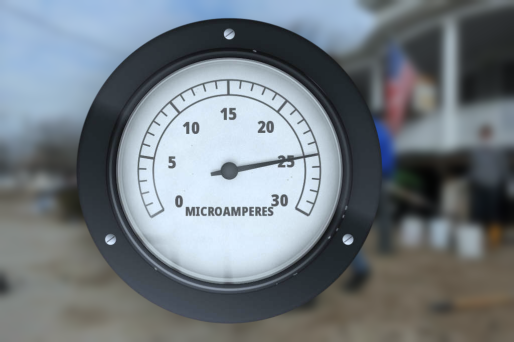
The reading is value=25 unit=µA
